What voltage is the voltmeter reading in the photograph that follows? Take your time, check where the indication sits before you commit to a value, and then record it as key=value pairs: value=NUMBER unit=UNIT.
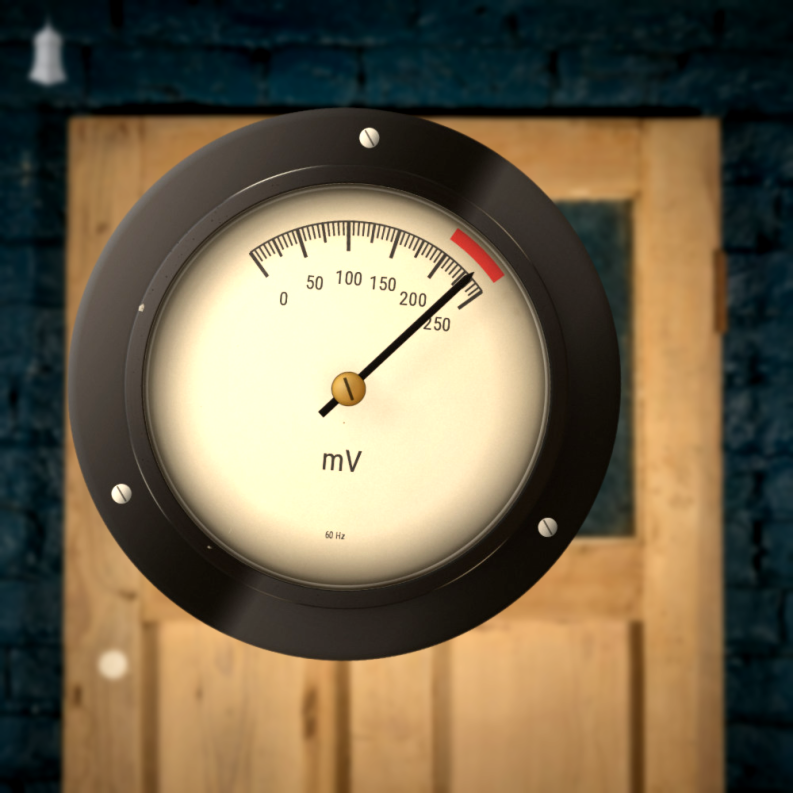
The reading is value=230 unit=mV
